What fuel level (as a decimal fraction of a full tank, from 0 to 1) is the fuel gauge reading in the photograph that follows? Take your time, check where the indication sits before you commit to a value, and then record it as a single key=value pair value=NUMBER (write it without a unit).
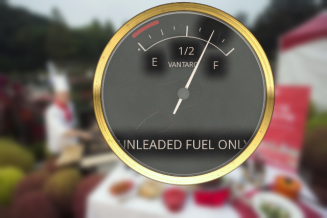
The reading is value=0.75
